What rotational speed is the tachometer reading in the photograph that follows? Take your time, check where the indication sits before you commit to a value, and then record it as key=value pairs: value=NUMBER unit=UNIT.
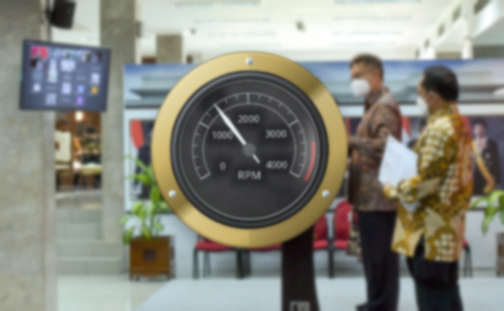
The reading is value=1400 unit=rpm
